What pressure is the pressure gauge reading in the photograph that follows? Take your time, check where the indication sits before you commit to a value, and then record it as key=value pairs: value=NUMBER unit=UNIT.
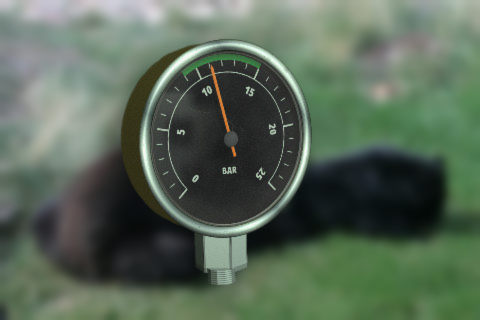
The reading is value=11 unit=bar
